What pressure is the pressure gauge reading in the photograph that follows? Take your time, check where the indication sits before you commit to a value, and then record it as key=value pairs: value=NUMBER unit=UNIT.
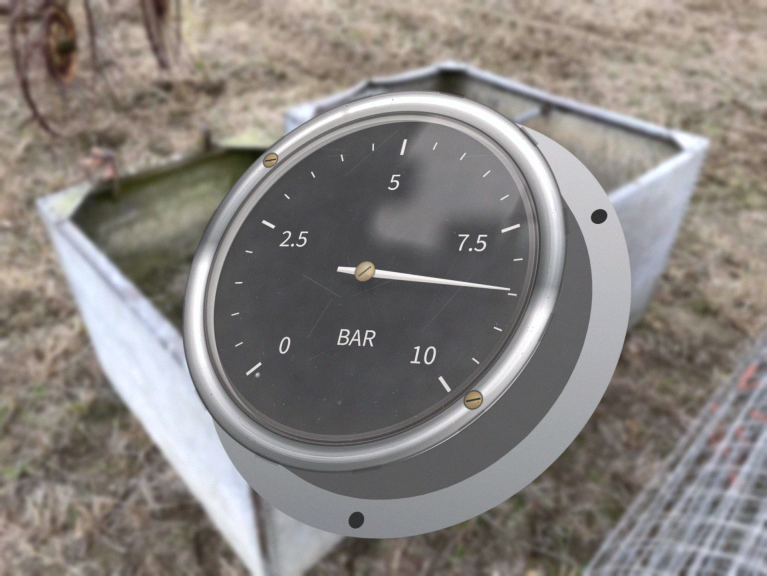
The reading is value=8.5 unit=bar
